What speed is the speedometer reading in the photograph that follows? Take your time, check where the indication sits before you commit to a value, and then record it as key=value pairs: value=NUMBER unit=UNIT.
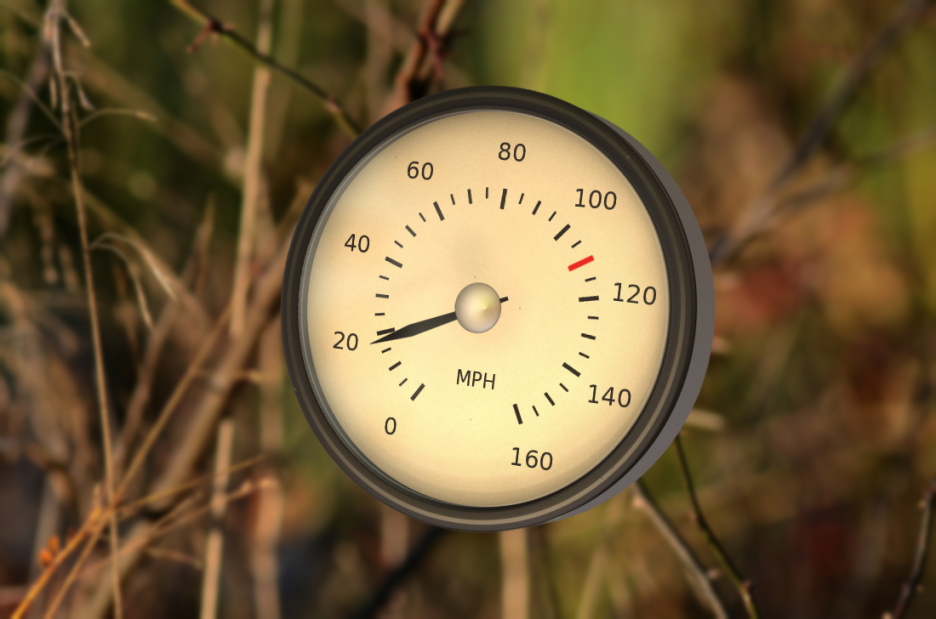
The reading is value=17.5 unit=mph
